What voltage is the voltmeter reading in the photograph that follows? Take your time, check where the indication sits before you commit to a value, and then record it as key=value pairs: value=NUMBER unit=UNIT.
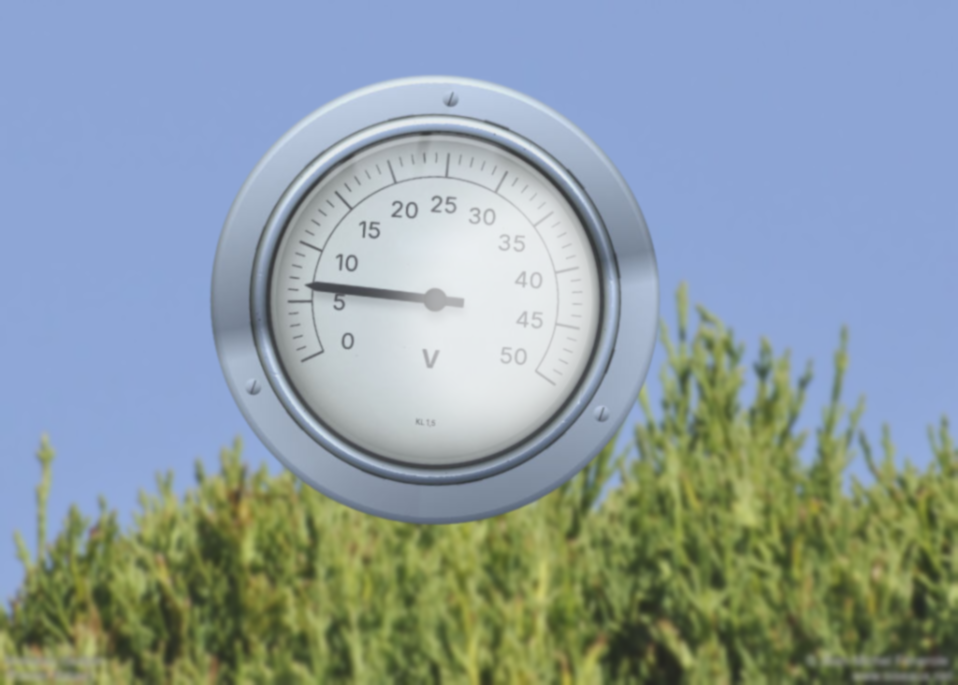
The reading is value=6.5 unit=V
